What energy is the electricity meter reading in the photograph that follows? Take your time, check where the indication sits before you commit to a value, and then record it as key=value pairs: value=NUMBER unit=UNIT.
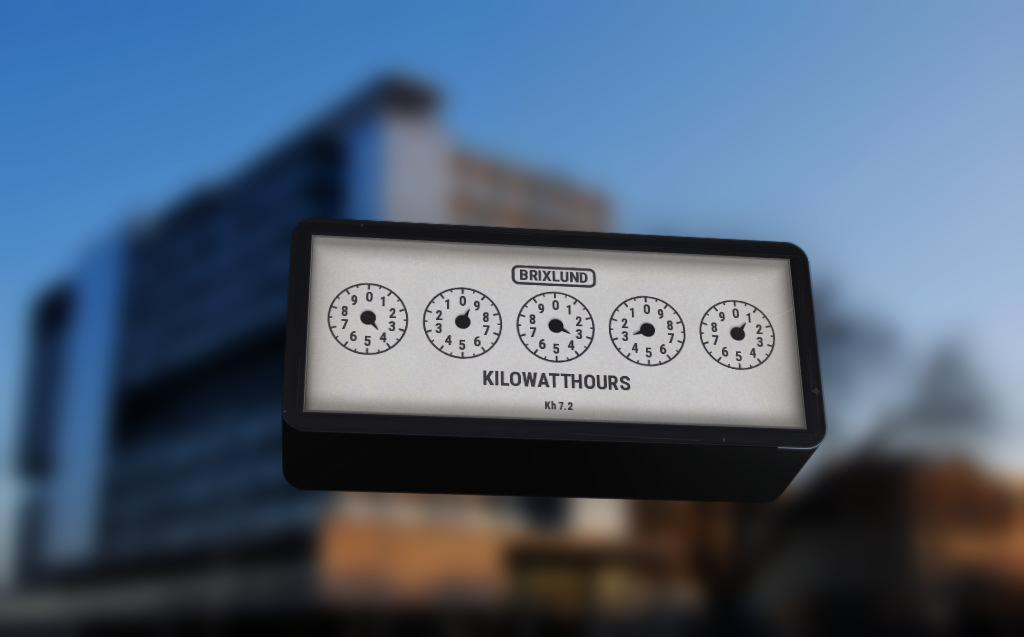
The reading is value=39331 unit=kWh
